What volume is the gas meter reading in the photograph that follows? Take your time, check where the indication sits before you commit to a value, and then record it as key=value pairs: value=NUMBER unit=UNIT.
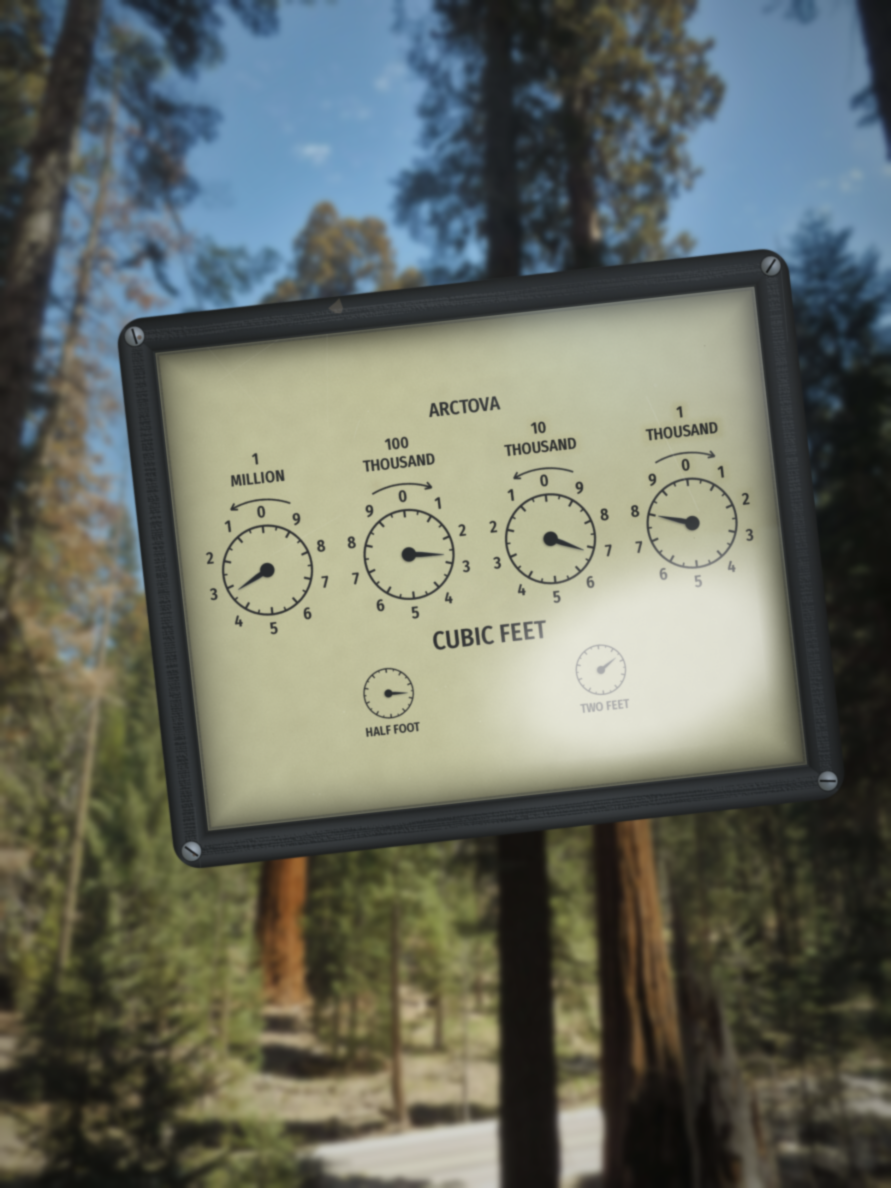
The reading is value=326800 unit=ft³
